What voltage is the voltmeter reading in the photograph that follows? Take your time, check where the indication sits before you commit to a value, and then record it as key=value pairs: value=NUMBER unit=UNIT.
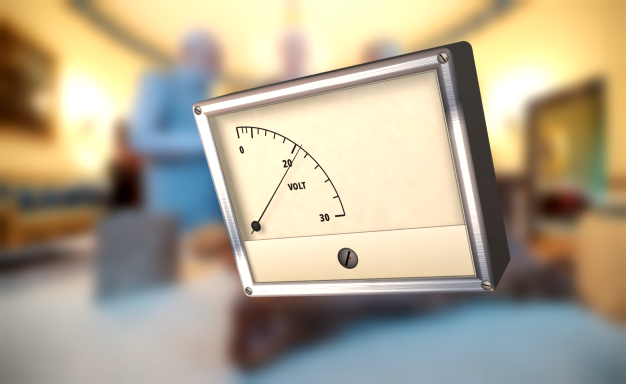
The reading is value=21 unit=V
